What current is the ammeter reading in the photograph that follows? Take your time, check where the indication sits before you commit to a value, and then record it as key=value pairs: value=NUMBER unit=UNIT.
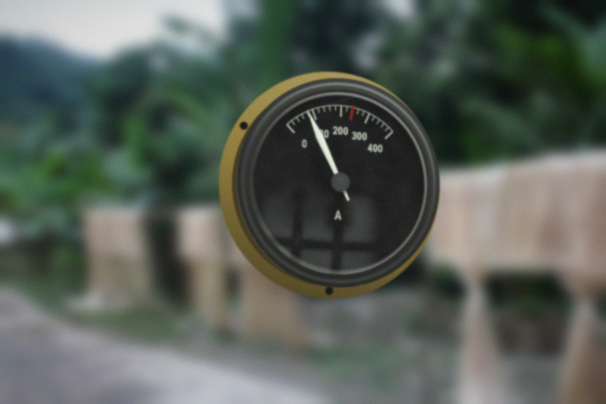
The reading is value=80 unit=A
